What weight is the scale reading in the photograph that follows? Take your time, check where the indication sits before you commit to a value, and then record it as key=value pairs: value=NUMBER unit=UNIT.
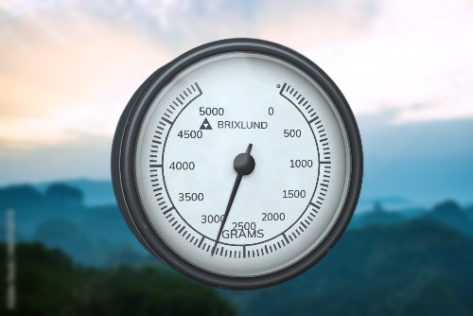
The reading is value=2850 unit=g
